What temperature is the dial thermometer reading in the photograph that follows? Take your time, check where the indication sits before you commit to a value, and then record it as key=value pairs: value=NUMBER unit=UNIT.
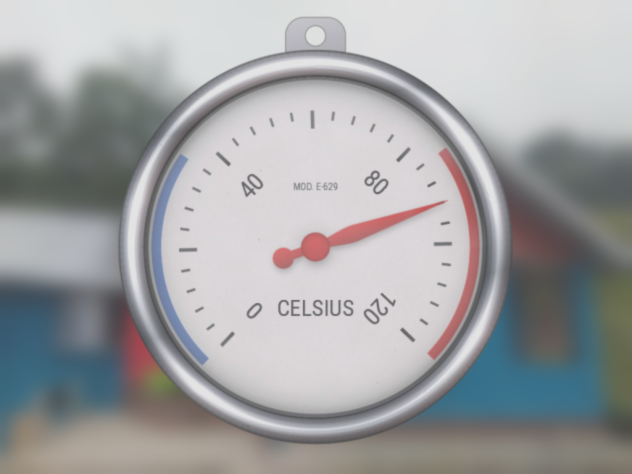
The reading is value=92 unit=°C
